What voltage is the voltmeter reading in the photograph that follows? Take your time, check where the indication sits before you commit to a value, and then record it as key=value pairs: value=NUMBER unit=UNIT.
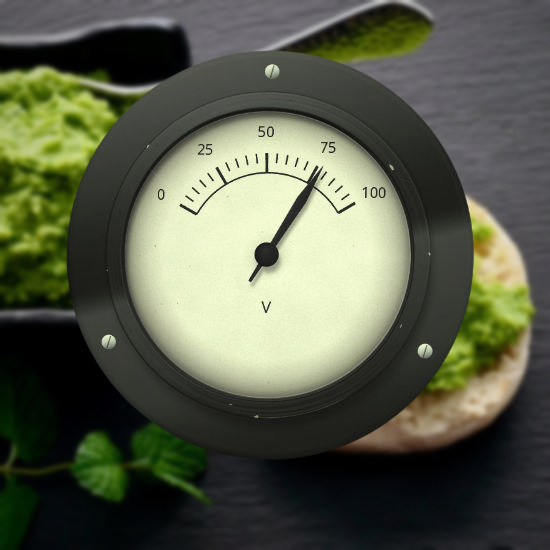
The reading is value=77.5 unit=V
